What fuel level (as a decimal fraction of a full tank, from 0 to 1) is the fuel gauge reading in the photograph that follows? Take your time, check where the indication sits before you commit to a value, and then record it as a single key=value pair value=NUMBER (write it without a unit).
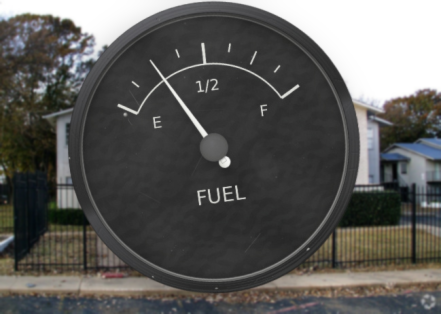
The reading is value=0.25
